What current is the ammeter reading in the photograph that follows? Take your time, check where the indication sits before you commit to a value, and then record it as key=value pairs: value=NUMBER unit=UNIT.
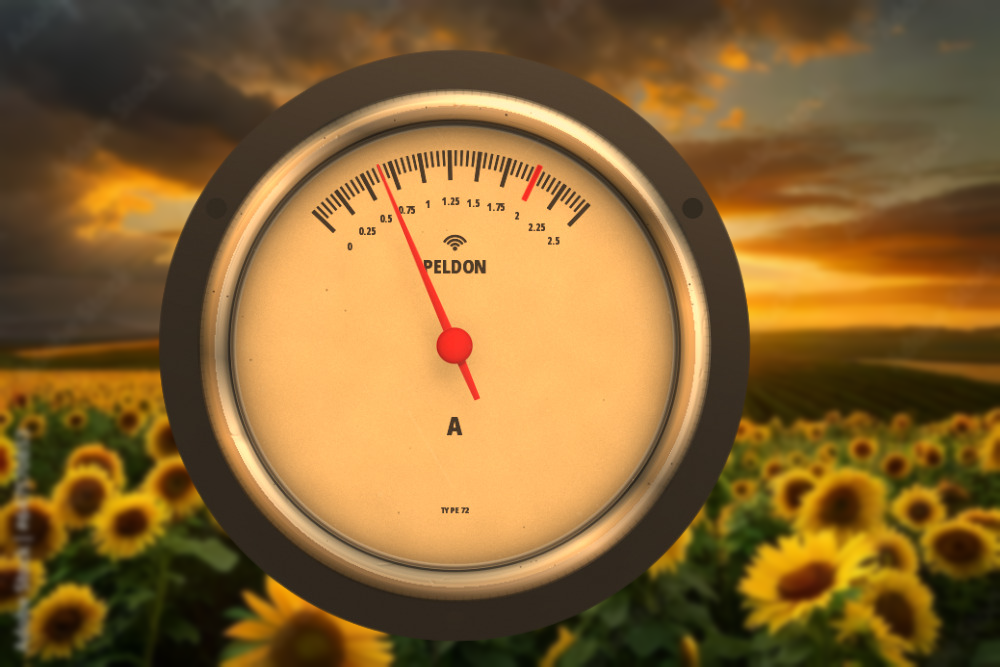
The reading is value=0.65 unit=A
